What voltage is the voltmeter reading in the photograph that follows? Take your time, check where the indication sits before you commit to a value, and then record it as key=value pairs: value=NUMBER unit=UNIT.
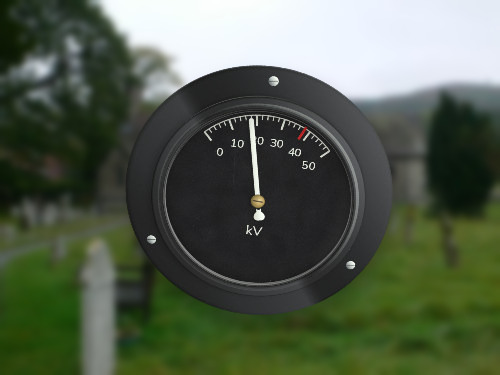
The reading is value=18 unit=kV
